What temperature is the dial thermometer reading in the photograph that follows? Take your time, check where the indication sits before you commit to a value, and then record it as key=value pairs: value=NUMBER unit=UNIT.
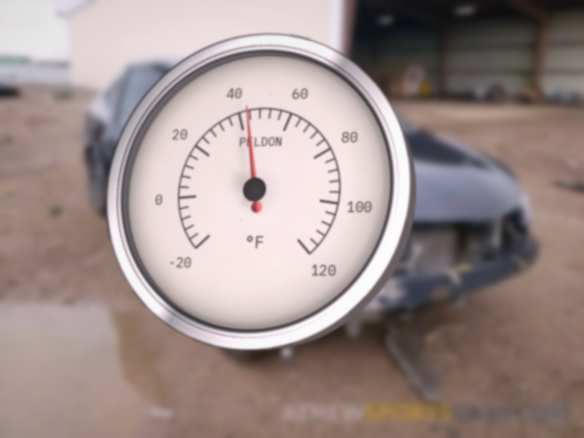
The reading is value=44 unit=°F
